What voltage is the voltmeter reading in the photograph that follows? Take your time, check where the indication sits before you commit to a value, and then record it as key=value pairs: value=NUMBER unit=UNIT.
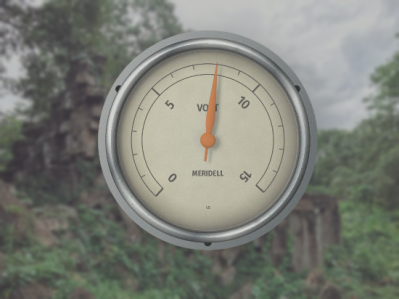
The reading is value=8 unit=V
